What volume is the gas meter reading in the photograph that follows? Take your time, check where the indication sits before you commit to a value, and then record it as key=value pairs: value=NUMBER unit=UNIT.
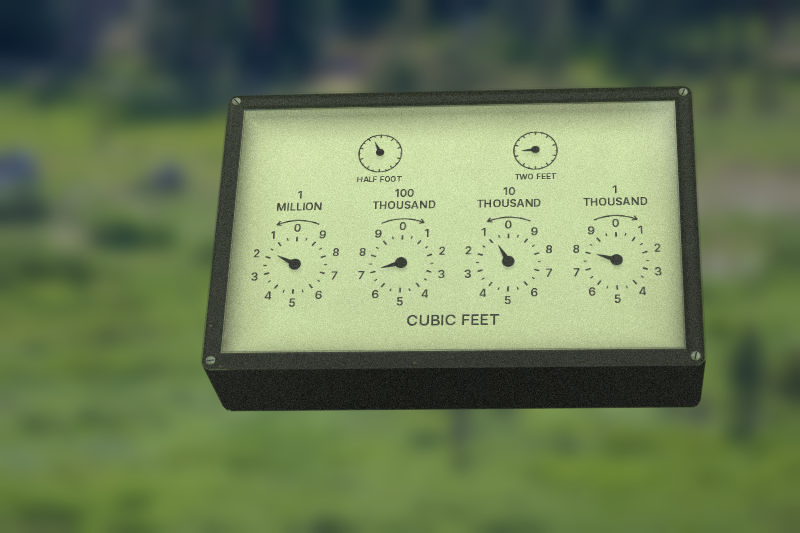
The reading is value=170800 unit=ft³
